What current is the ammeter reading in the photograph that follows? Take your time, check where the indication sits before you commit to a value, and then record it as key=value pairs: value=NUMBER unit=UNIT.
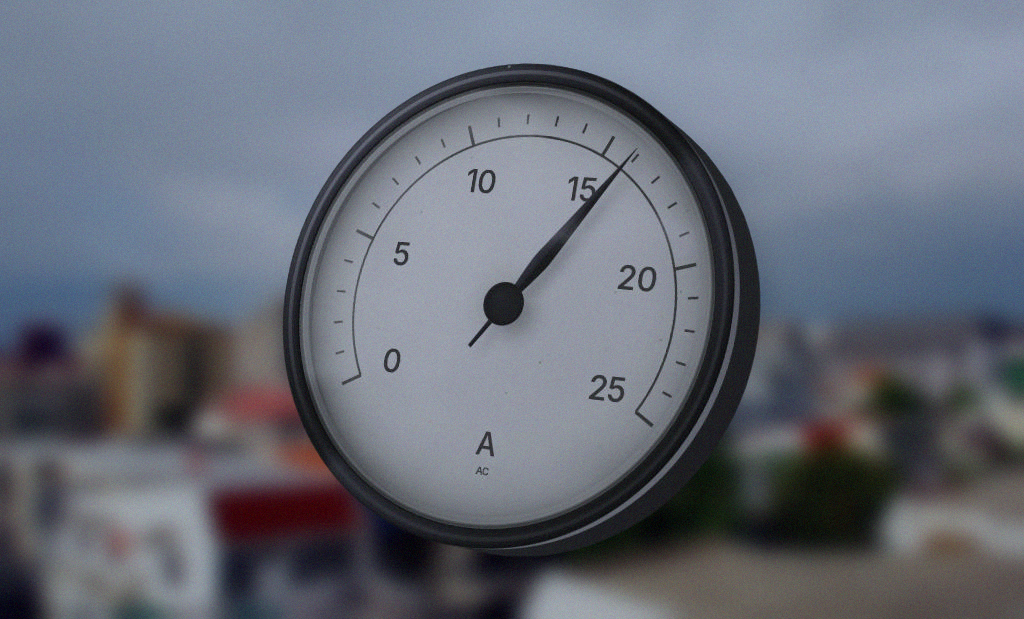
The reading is value=16 unit=A
